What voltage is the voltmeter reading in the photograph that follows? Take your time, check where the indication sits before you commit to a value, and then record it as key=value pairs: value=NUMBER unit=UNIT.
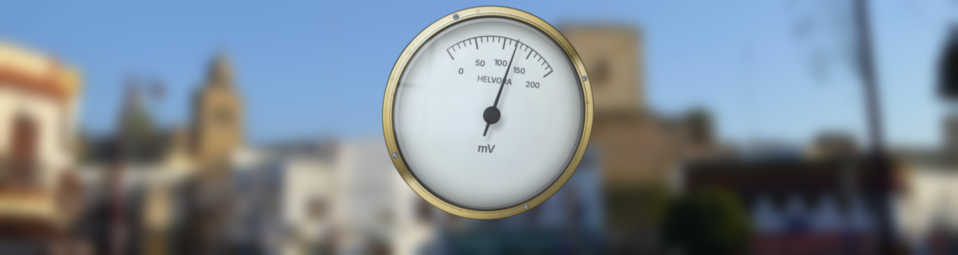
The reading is value=120 unit=mV
